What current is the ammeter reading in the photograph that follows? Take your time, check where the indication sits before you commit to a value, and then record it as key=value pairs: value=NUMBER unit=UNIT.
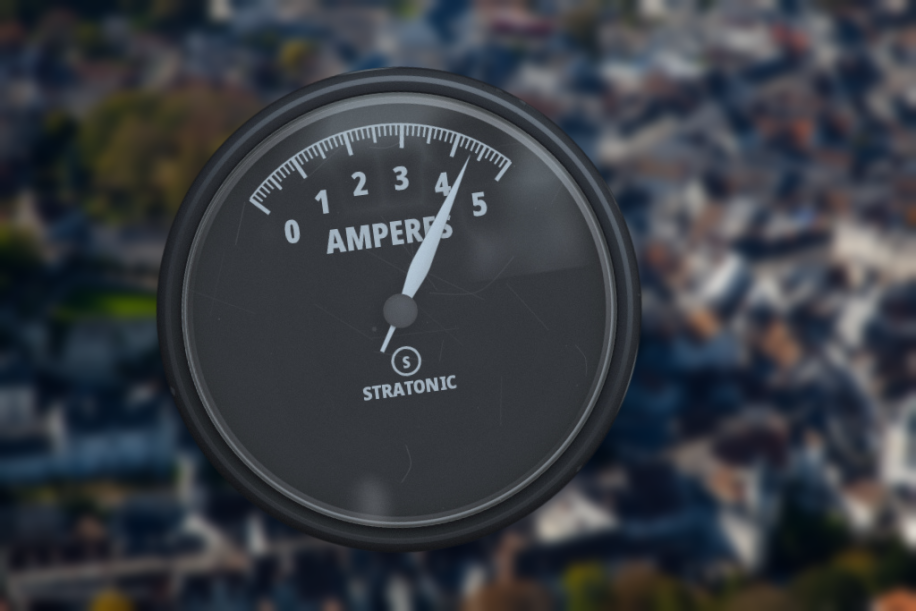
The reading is value=4.3 unit=A
